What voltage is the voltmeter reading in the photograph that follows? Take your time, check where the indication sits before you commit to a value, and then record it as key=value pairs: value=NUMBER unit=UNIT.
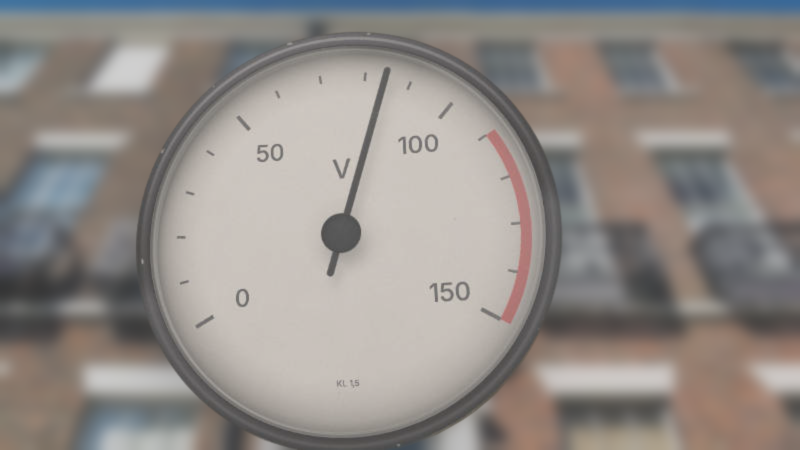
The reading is value=85 unit=V
